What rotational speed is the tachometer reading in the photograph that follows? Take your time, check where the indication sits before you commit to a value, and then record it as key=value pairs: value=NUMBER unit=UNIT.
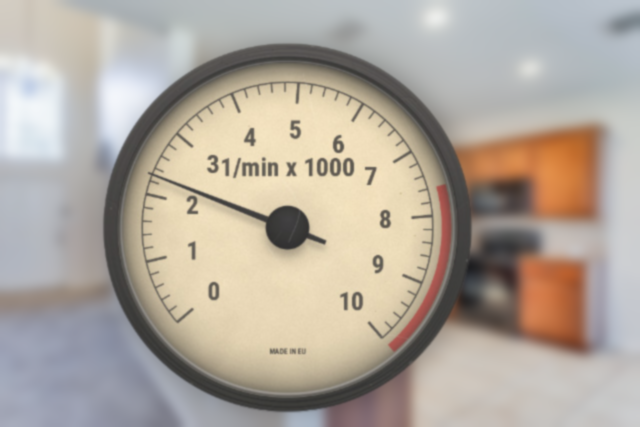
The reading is value=2300 unit=rpm
